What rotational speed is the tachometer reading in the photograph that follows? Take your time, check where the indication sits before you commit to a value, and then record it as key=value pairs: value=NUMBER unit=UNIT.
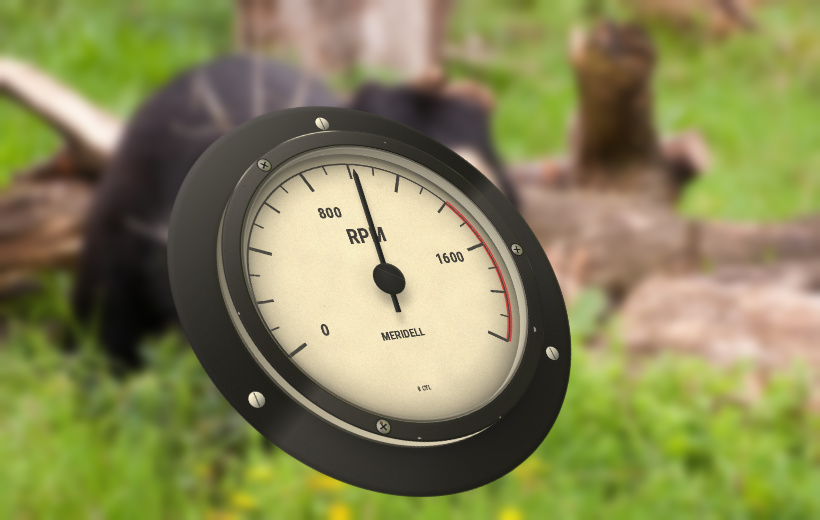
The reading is value=1000 unit=rpm
